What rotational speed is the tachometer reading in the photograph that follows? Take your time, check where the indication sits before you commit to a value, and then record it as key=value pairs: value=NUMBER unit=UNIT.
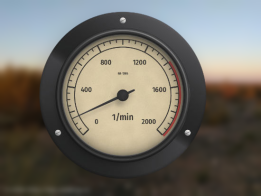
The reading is value=150 unit=rpm
